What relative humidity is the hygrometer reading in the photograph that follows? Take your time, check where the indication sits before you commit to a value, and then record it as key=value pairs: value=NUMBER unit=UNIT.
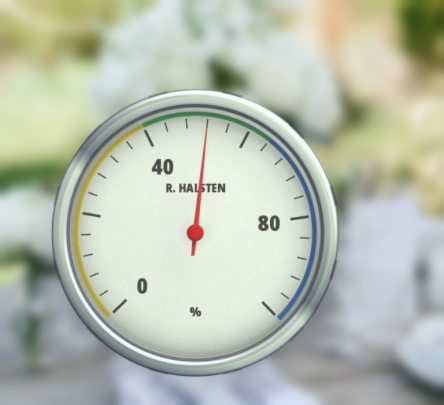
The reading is value=52 unit=%
